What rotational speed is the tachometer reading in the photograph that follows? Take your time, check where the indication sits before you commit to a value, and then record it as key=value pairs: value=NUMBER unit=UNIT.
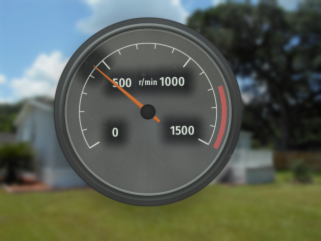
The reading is value=450 unit=rpm
